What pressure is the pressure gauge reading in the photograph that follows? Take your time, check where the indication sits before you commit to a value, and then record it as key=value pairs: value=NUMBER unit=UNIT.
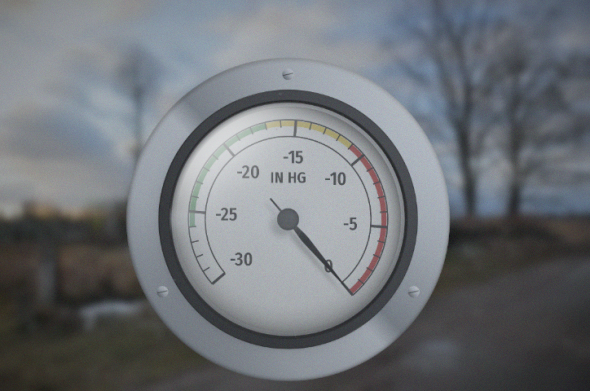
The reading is value=0 unit=inHg
